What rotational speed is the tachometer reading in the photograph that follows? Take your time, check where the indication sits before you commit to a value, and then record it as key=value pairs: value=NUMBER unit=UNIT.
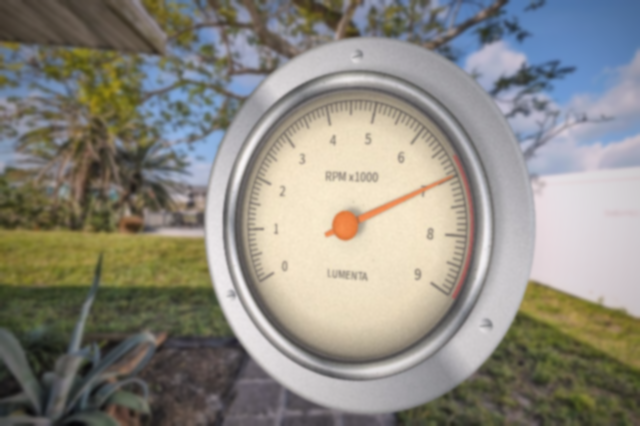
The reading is value=7000 unit=rpm
